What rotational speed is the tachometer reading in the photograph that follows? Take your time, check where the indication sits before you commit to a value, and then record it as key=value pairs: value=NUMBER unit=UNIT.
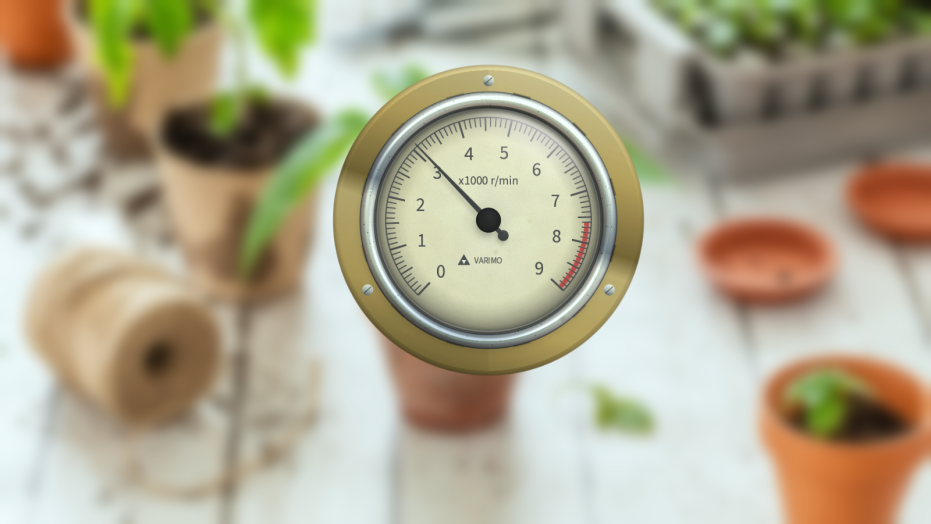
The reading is value=3100 unit=rpm
